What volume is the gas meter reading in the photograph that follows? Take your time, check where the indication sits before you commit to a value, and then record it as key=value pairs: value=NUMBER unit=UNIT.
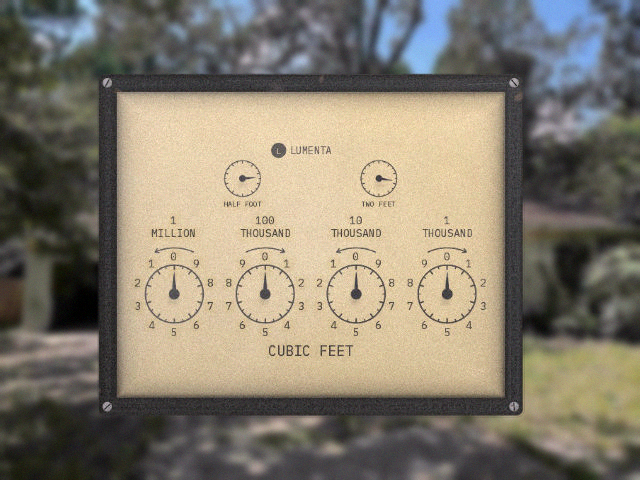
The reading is value=0 unit=ft³
